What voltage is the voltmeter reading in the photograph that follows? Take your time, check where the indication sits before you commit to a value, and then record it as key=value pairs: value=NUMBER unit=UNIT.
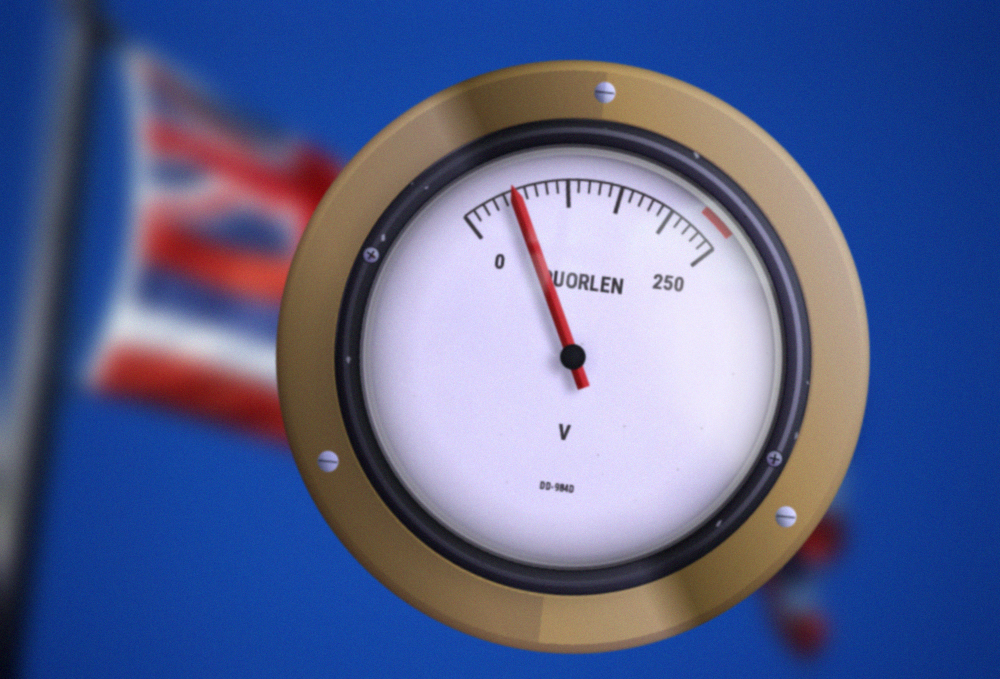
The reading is value=50 unit=V
